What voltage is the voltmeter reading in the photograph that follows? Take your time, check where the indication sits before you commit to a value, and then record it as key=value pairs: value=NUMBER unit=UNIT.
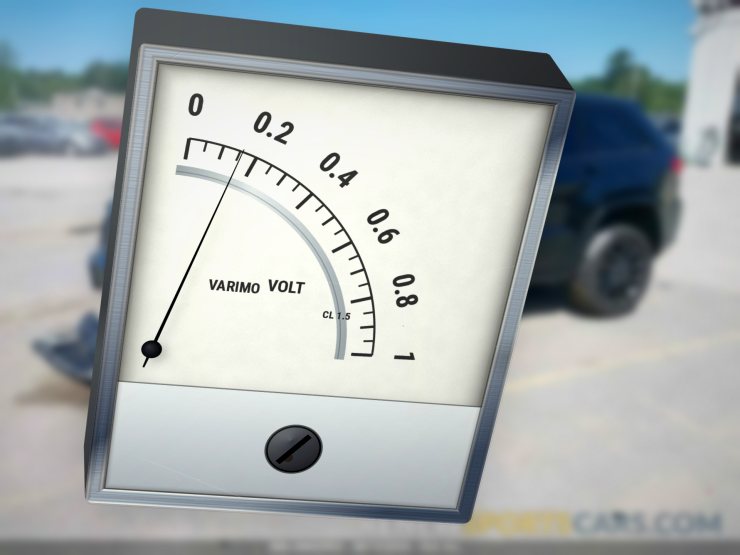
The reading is value=0.15 unit=V
